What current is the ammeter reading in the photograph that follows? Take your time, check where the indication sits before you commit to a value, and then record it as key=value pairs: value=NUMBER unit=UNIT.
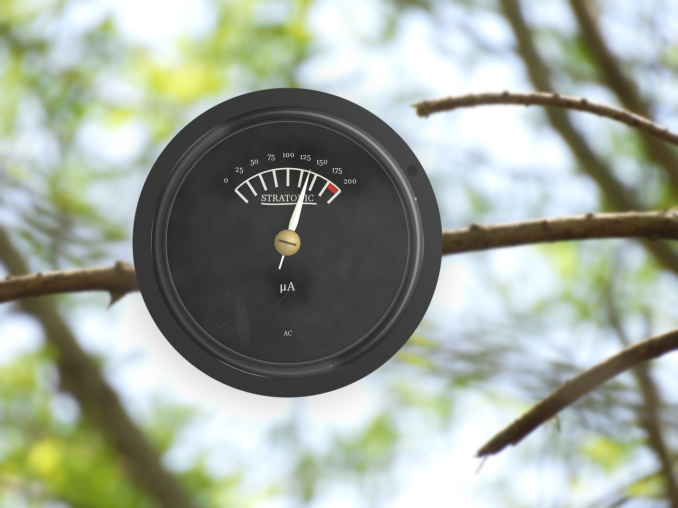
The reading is value=137.5 unit=µA
